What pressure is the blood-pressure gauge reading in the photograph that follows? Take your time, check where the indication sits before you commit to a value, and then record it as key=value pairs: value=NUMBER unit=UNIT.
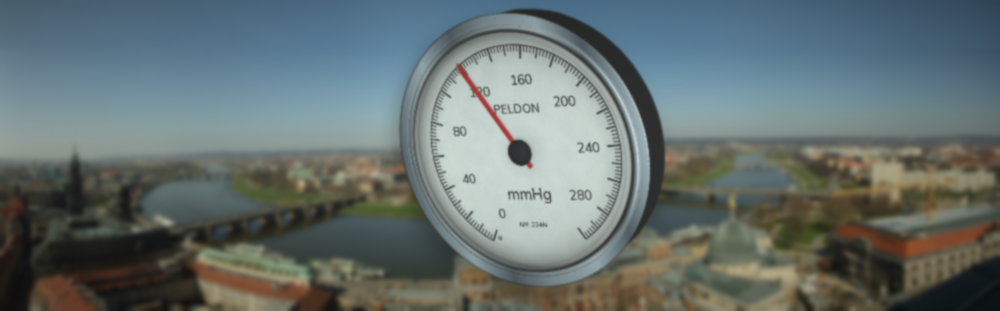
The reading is value=120 unit=mmHg
